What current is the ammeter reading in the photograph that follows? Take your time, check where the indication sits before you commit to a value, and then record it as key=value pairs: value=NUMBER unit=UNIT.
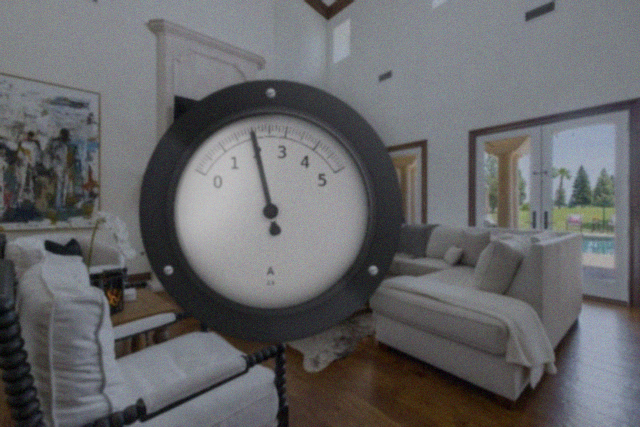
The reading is value=2 unit=A
